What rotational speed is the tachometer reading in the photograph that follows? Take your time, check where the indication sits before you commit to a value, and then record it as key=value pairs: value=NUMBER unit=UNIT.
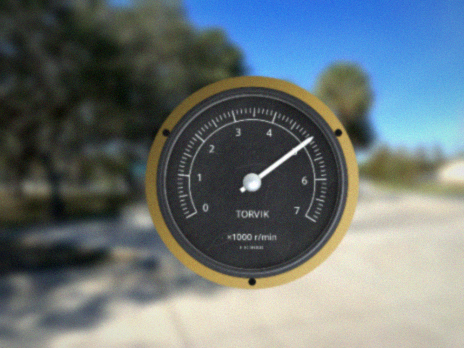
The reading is value=5000 unit=rpm
